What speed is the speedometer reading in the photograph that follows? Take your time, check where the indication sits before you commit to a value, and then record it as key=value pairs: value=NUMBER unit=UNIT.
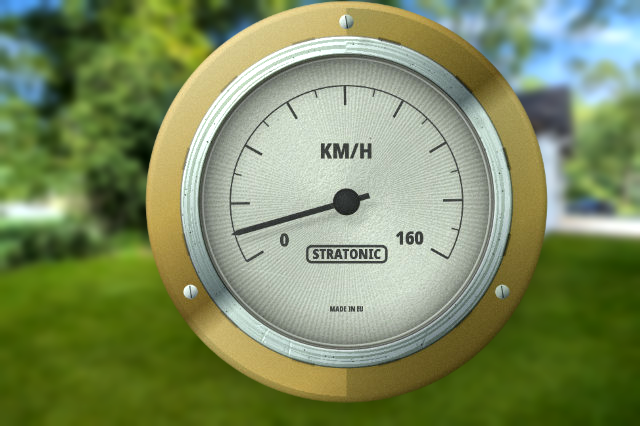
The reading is value=10 unit=km/h
